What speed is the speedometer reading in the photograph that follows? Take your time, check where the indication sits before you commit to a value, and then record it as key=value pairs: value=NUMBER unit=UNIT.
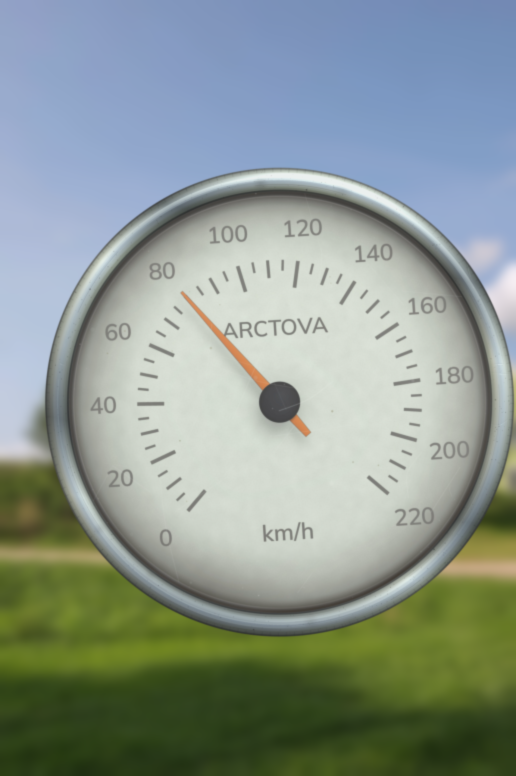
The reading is value=80 unit=km/h
